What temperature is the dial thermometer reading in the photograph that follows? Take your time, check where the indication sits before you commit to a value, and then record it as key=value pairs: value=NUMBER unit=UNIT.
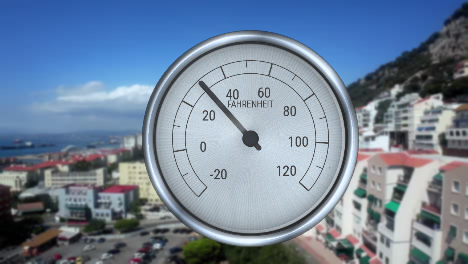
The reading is value=30 unit=°F
